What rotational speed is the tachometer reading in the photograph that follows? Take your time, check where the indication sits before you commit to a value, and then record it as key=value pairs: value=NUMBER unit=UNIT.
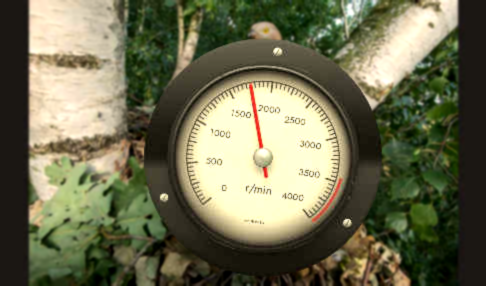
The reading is value=1750 unit=rpm
